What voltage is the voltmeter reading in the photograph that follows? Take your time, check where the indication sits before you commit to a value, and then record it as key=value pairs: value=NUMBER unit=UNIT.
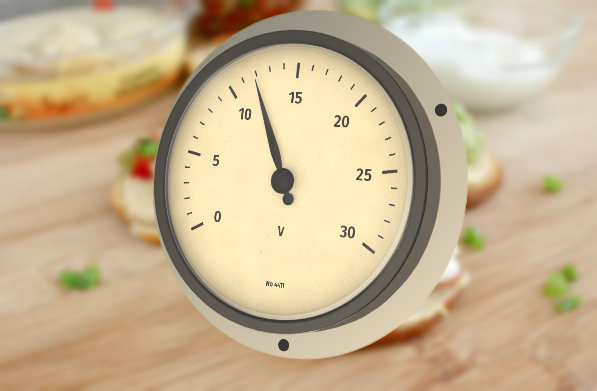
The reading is value=12 unit=V
